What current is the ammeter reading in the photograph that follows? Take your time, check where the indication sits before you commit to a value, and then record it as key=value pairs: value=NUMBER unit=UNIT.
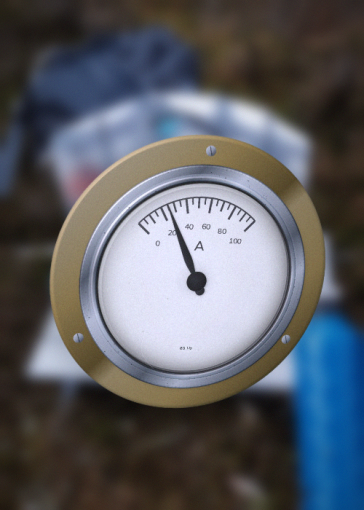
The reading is value=25 unit=A
